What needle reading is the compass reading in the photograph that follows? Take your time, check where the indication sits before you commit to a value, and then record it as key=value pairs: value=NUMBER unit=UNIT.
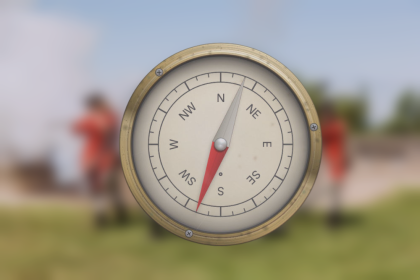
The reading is value=200 unit=°
